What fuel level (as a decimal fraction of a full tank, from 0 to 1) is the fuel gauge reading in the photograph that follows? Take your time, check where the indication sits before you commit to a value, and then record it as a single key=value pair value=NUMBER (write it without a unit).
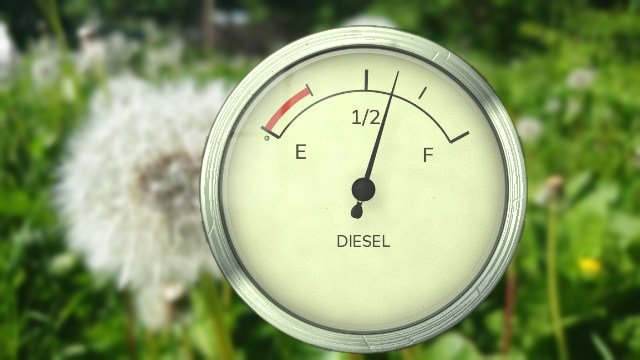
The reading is value=0.625
